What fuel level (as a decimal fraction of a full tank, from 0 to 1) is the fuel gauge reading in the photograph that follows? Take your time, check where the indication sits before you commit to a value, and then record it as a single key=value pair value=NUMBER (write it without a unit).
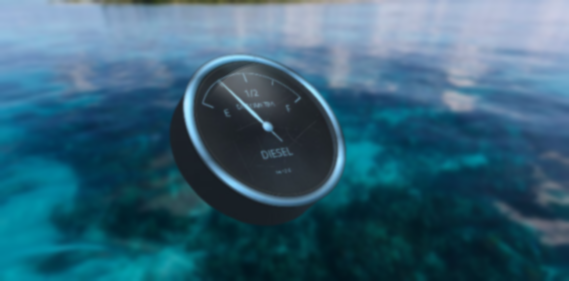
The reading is value=0.25
